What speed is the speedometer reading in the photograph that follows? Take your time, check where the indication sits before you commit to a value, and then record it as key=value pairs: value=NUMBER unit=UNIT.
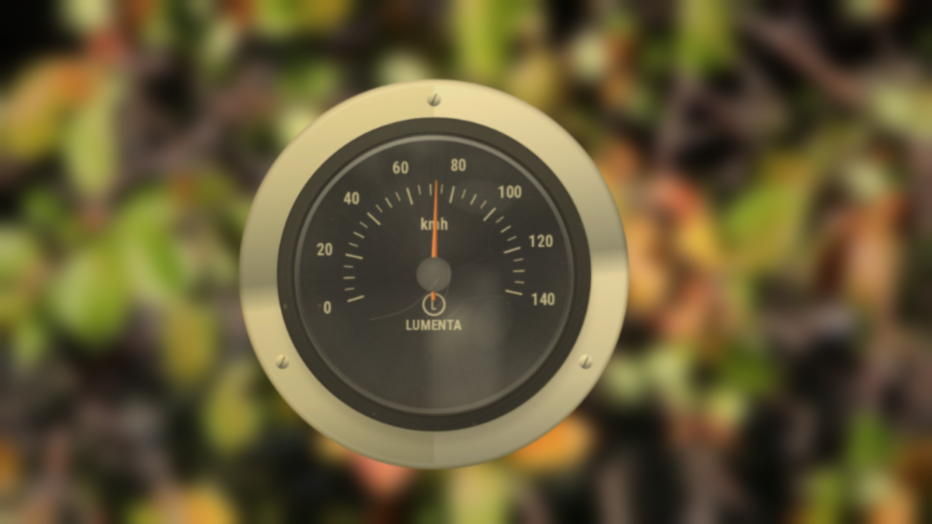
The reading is value=72.5 unit=km/h
